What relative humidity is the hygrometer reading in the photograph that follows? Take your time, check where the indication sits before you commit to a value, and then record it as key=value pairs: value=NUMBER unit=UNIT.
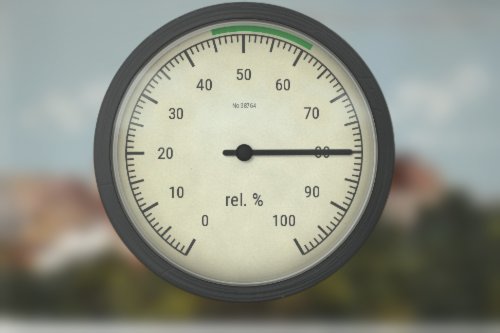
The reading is value=80 unit=%
